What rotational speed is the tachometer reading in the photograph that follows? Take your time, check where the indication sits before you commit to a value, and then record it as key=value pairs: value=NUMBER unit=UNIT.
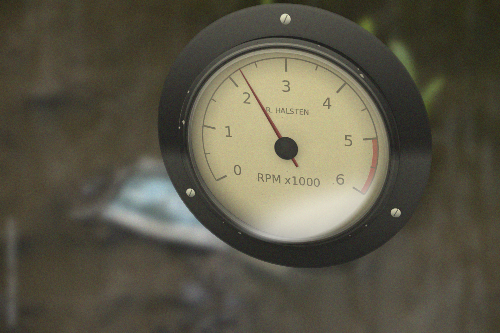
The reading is value=2250 unit=rpm
